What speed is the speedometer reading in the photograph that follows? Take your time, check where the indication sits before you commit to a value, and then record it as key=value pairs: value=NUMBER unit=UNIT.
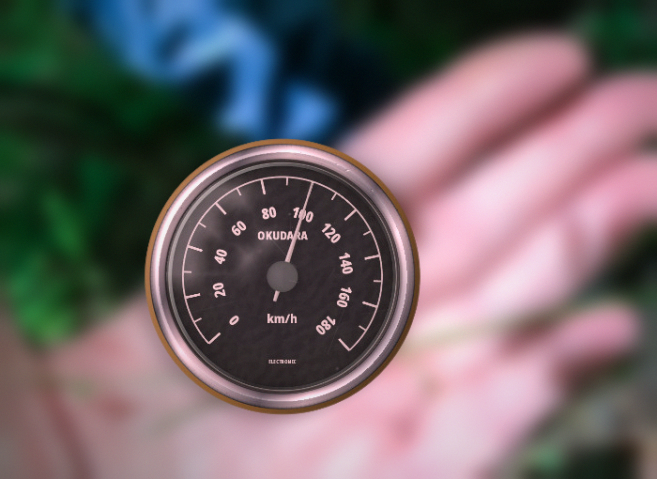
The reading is value=100 unit=km/h
